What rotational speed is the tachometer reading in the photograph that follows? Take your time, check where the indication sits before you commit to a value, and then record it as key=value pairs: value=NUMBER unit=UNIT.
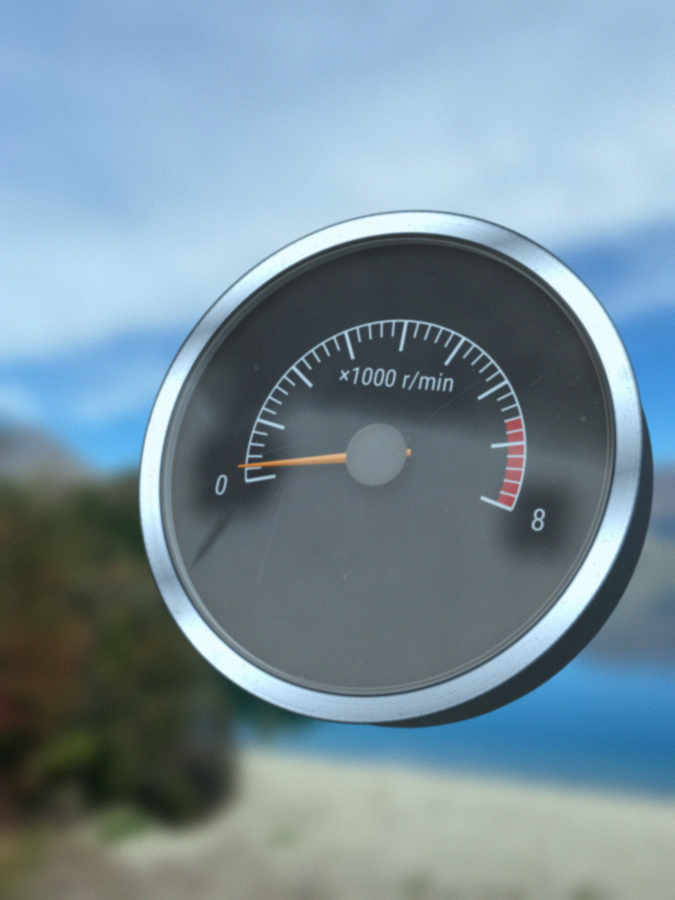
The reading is value=200 unit=rpm
